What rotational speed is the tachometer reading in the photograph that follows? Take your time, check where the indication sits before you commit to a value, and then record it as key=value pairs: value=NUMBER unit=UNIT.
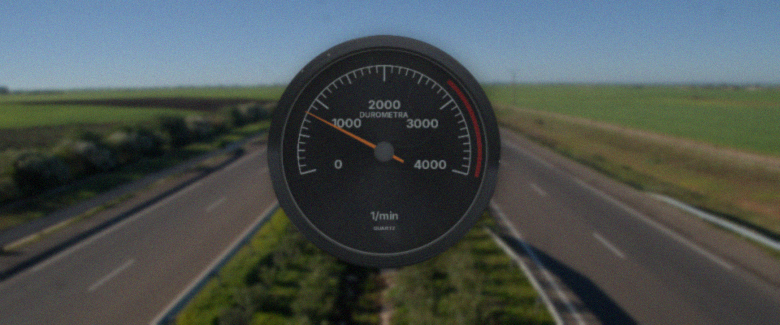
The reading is value=800 unit=rpm
